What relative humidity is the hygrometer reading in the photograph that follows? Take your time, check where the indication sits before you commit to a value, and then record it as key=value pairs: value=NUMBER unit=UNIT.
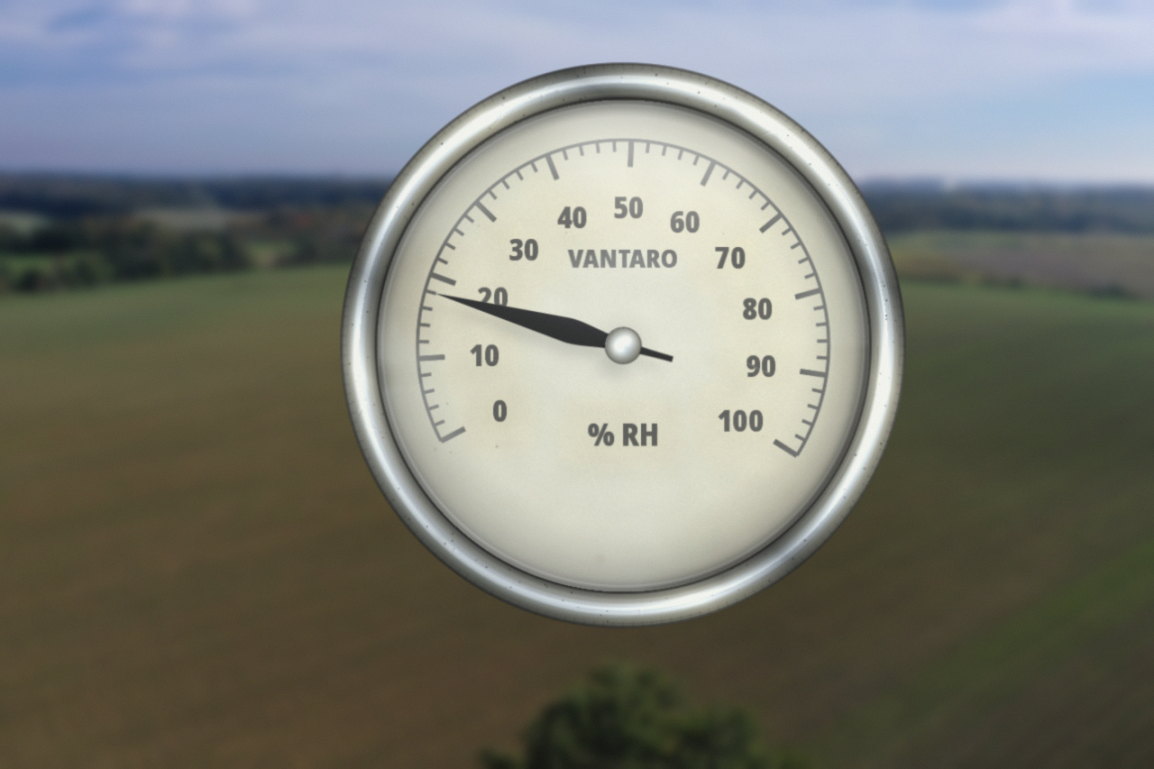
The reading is value=18 unit=%
